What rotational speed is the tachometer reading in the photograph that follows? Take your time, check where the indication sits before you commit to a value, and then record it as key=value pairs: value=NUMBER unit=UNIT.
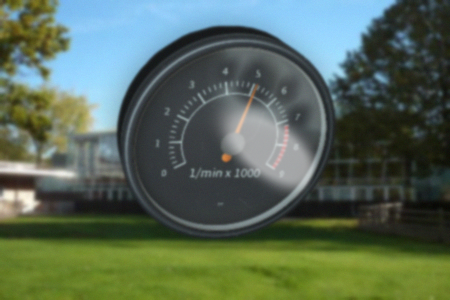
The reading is value=5000 unit=rpm
